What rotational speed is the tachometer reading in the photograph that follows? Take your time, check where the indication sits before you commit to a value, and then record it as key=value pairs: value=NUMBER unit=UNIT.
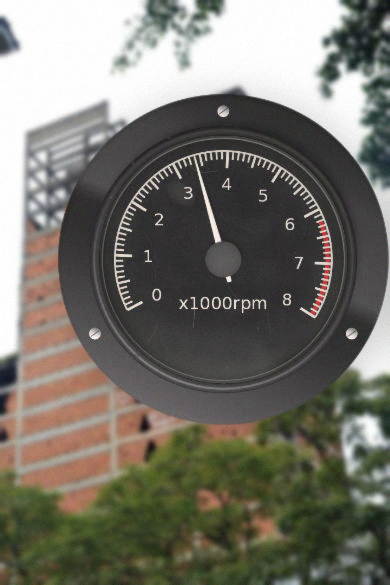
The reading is value=3400 unit=rpm
